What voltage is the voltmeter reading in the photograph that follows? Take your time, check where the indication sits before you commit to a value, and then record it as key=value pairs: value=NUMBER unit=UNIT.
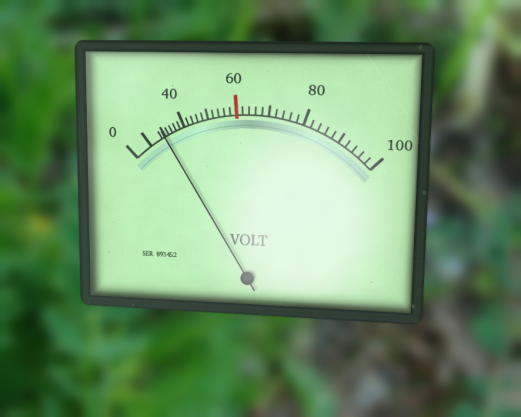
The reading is value=30 unit=V
